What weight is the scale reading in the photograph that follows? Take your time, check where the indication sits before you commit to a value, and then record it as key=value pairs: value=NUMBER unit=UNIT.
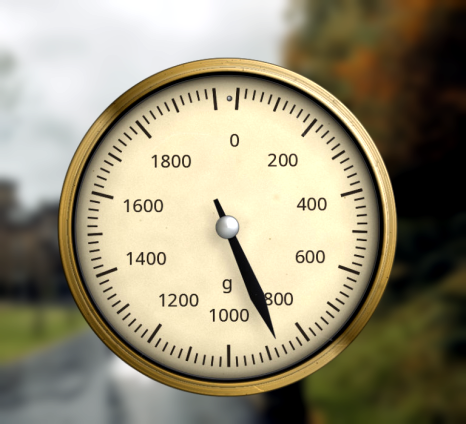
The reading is value=870 unit=g
